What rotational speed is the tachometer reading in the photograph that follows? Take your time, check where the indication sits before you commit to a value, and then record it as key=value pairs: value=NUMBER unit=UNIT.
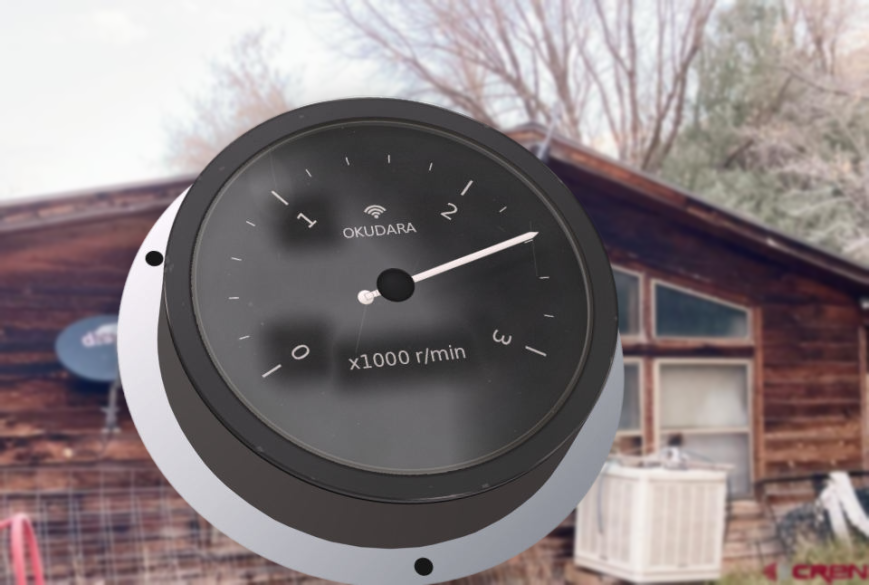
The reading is value=2400 unit=rpm
